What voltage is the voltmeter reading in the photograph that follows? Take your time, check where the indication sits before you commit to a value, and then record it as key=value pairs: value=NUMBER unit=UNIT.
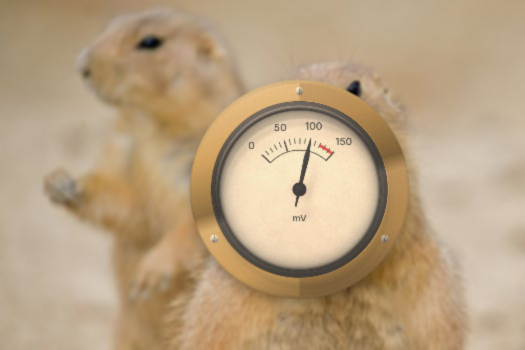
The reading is value=100 unit=mV
